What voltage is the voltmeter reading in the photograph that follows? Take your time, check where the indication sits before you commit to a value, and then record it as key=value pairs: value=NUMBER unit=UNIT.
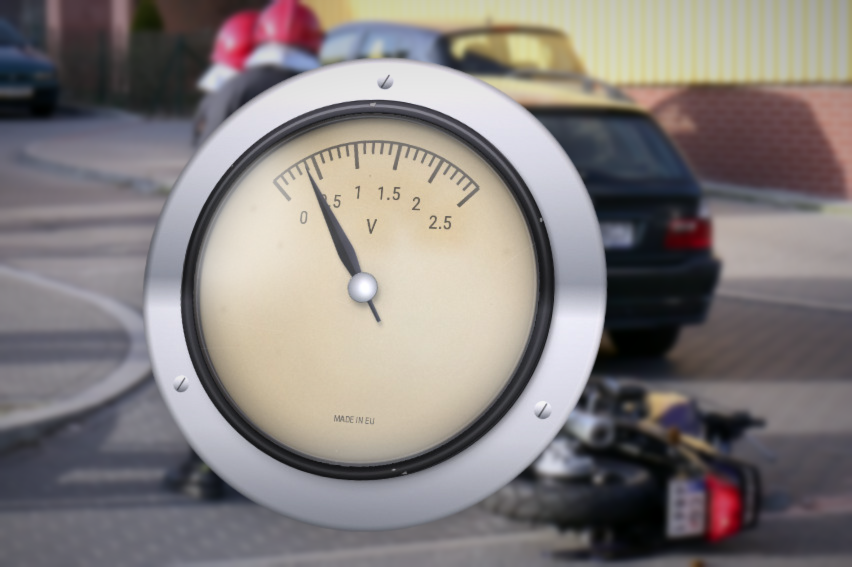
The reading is value=0.4 unit=V
